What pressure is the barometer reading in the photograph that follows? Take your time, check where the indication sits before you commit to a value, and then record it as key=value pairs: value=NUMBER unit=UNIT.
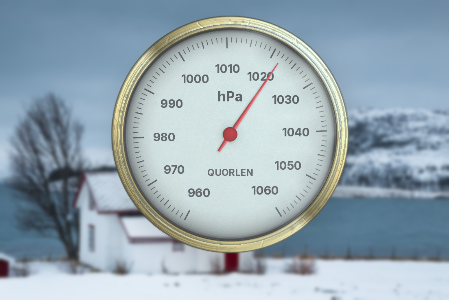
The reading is value=1022 unit=hPa
